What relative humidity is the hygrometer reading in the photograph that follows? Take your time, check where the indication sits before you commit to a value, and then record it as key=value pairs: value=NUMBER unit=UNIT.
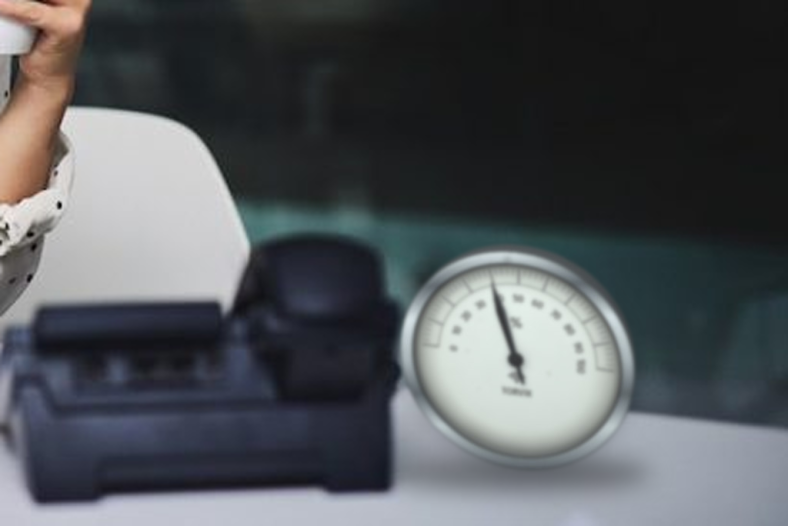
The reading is value=40 unit=%
